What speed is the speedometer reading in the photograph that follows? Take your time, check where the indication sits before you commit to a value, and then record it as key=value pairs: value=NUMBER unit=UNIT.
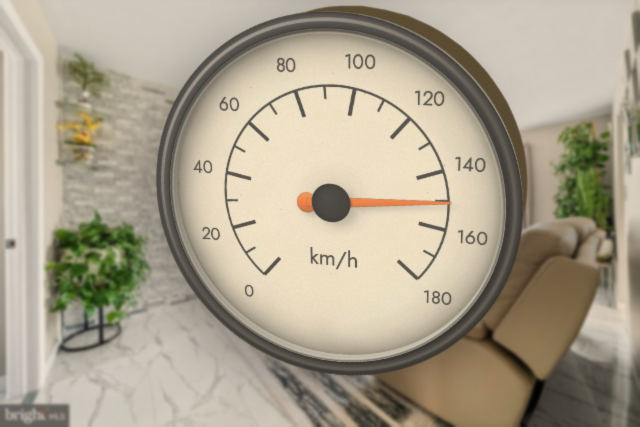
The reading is value=150 unit=km/h
